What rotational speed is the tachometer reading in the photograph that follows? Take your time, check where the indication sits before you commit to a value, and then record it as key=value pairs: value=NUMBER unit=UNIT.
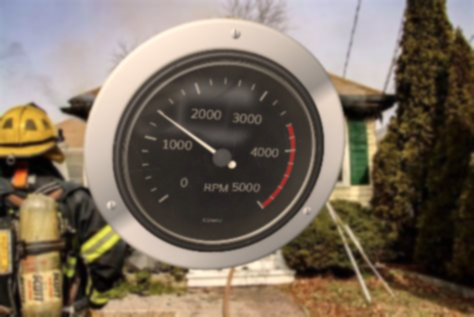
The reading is value=1400 unit=rpm
